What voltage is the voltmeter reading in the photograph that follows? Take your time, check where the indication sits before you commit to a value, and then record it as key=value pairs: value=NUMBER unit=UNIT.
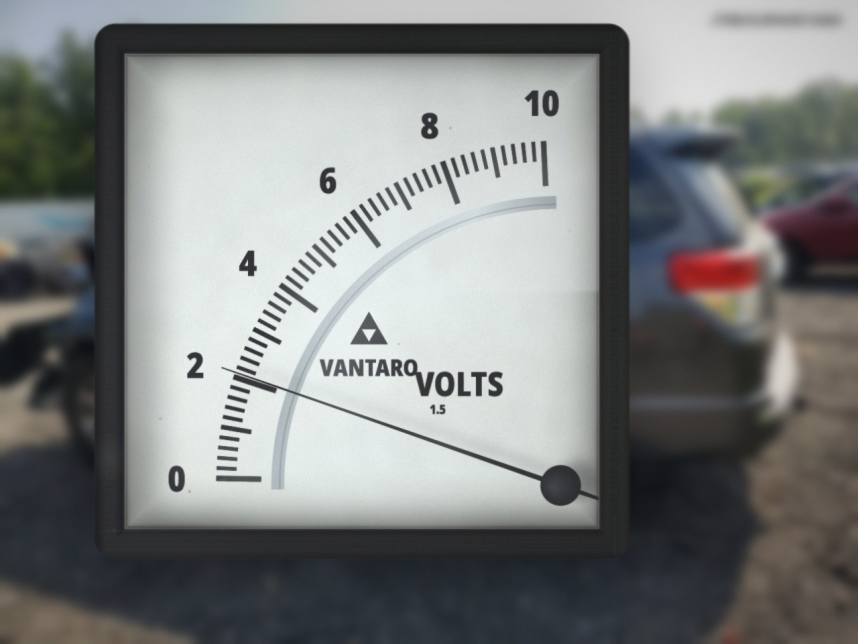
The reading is value=2.1 unit=V
